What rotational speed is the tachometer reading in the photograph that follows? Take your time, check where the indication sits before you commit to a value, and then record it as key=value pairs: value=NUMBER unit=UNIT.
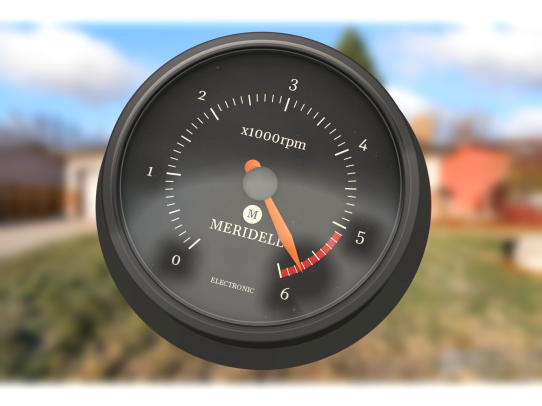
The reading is value=5750 unit=rpm
